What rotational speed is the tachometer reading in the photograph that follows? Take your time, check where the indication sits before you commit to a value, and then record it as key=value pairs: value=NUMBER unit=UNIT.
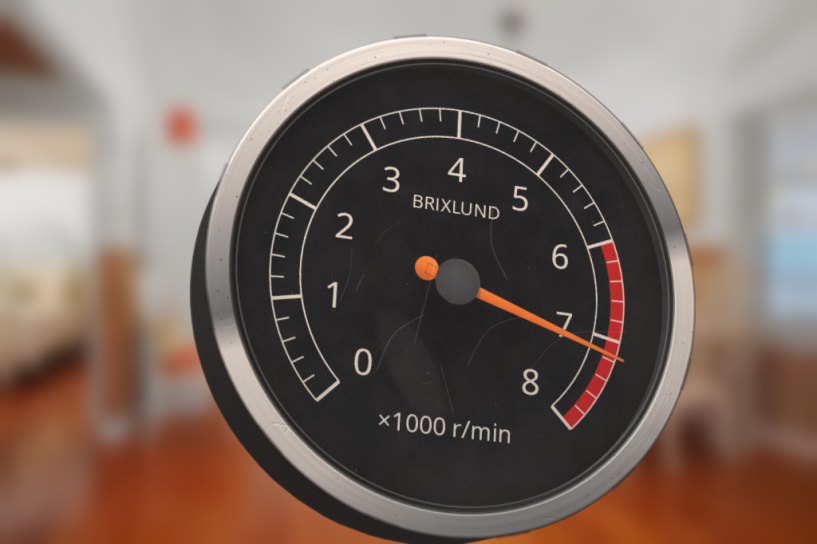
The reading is value=7200 unit=rpm
